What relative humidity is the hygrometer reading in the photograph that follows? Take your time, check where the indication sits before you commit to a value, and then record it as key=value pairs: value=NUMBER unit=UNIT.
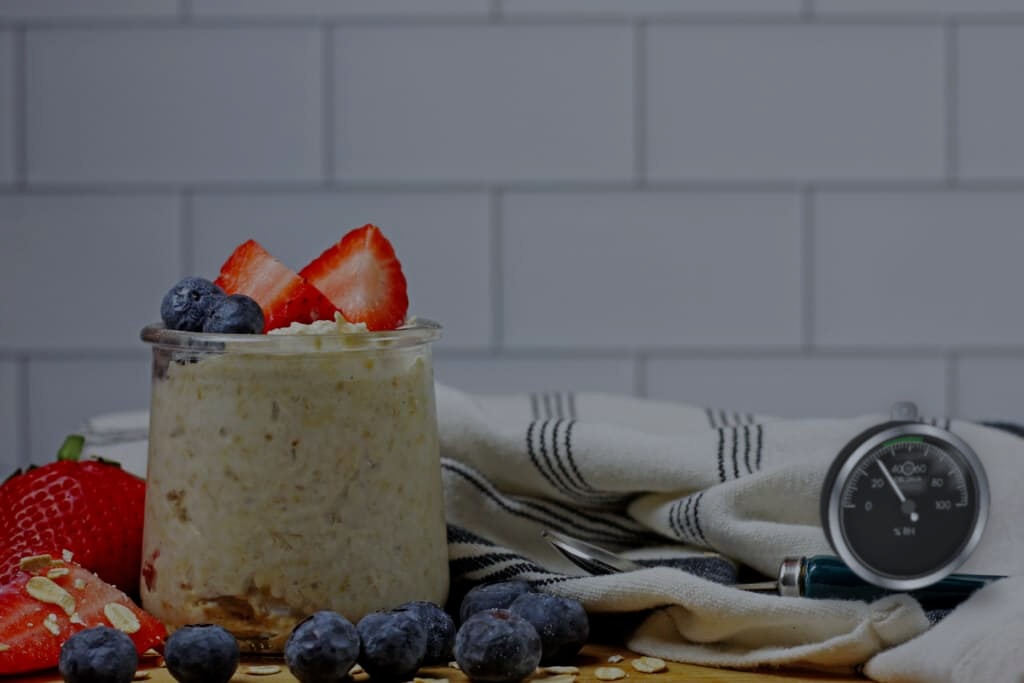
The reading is value=30 unit=%
